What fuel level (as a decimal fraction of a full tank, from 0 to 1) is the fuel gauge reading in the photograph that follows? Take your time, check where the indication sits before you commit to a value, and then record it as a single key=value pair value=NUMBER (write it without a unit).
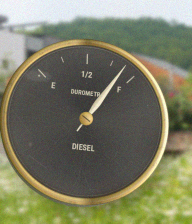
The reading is value=0.875
